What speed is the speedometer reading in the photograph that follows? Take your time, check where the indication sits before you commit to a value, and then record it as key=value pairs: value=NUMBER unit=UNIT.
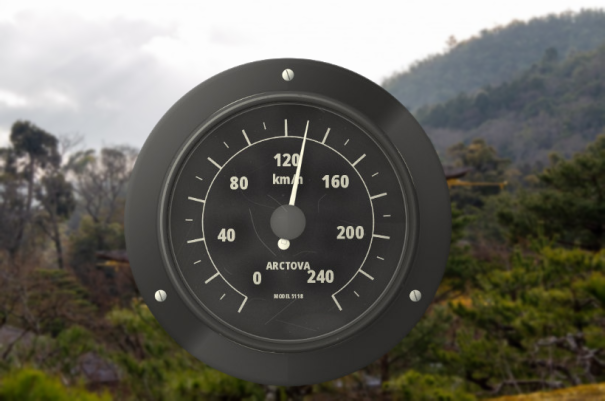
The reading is value=130 unit=km/h
